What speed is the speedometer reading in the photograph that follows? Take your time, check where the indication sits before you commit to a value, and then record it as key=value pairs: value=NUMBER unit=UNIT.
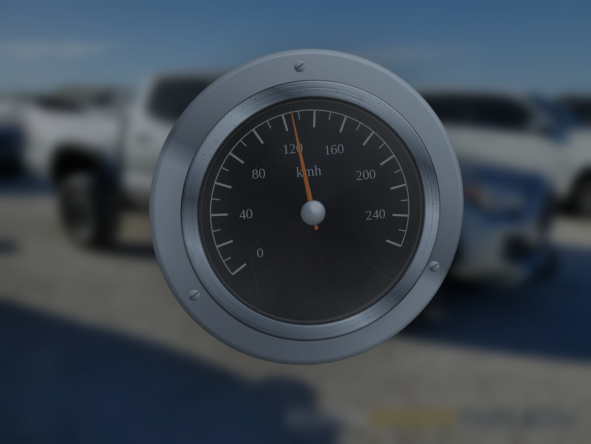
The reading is value=125 unit=km/h
